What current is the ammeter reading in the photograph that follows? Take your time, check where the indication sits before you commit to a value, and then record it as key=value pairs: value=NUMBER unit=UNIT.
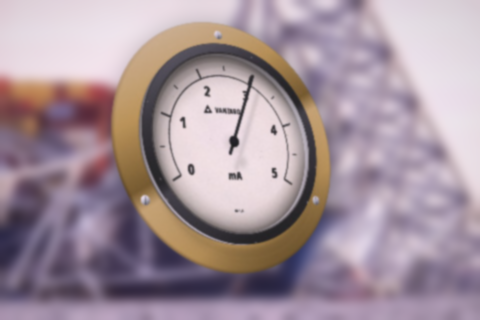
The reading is value=3 unit=mA
